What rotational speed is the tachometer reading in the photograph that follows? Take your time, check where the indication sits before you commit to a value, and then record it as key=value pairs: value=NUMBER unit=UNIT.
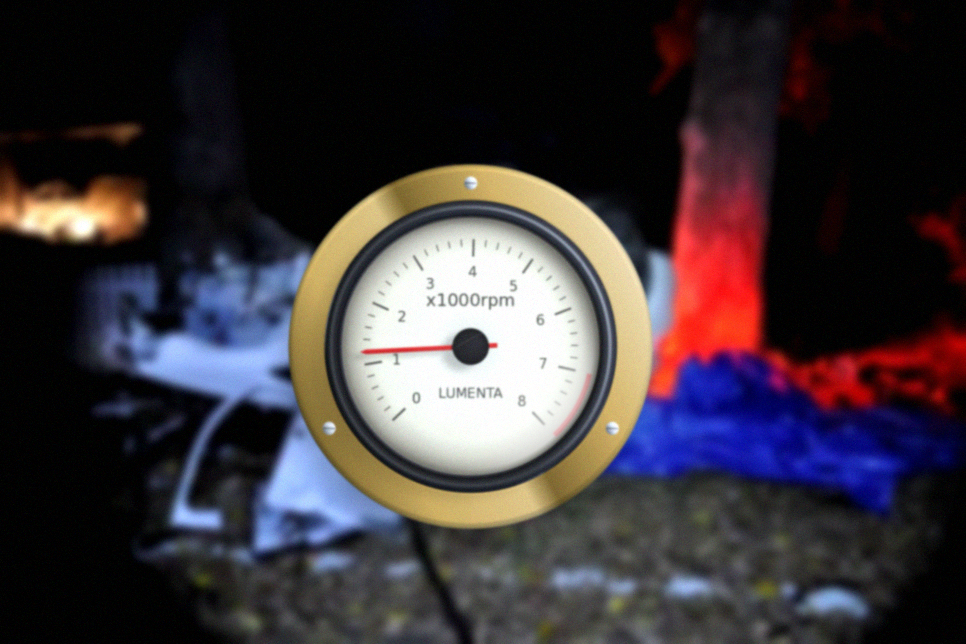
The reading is value=1200 unit=rpm
